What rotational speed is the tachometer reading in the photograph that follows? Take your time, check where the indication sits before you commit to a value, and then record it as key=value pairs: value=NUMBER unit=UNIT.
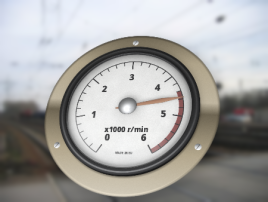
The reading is value=4600 unit=rpm
